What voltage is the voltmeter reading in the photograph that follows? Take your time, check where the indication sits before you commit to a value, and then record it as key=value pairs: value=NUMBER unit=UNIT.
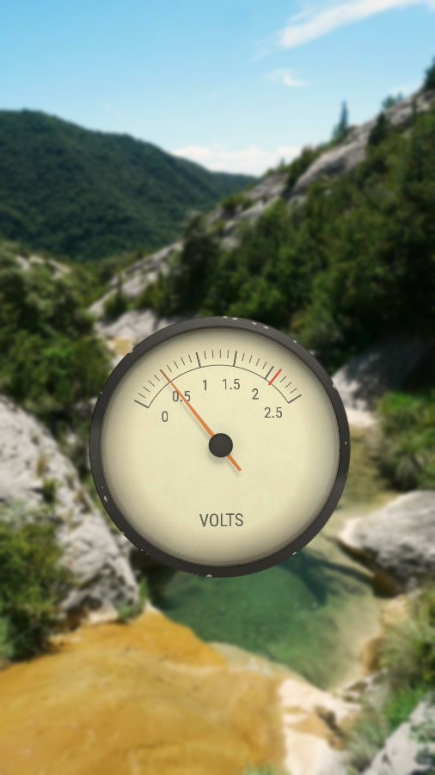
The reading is value=0.5 unit=V
